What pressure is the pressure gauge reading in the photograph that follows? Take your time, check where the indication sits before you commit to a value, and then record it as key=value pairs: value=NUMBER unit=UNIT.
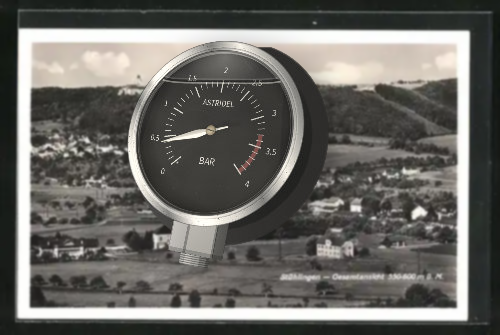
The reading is value=0.4 unit=bar
